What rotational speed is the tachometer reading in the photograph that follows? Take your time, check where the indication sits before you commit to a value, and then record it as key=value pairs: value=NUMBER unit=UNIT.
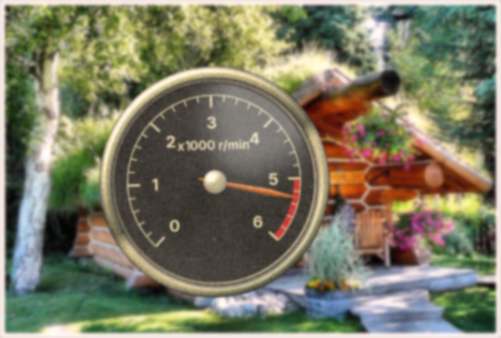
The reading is value=5300 unit=rpm
